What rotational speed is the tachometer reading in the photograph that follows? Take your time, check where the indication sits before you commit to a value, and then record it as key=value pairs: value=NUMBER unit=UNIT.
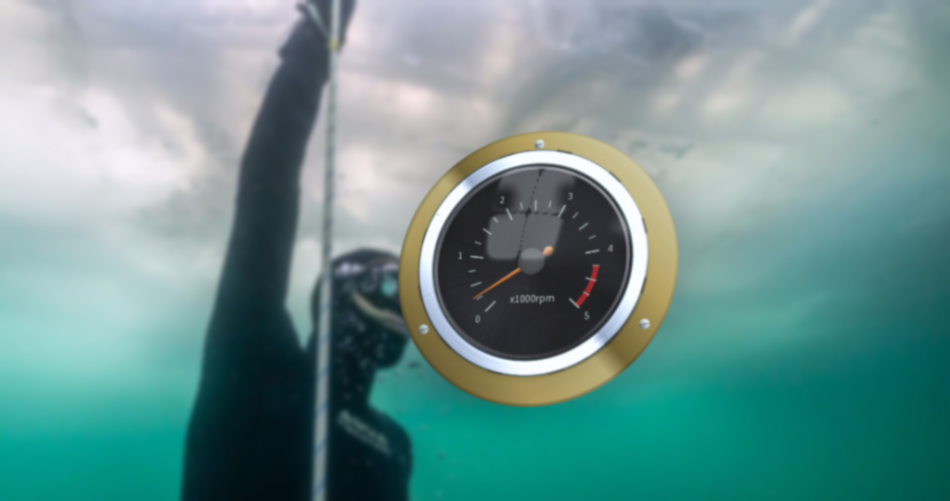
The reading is value=250 unit=rpm
